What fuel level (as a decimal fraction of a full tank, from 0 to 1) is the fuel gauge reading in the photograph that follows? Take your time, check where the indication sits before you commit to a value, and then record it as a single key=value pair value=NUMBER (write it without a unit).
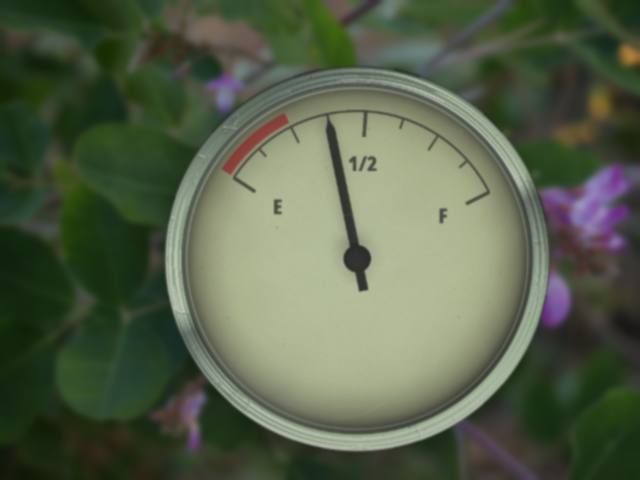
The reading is value=0.375
